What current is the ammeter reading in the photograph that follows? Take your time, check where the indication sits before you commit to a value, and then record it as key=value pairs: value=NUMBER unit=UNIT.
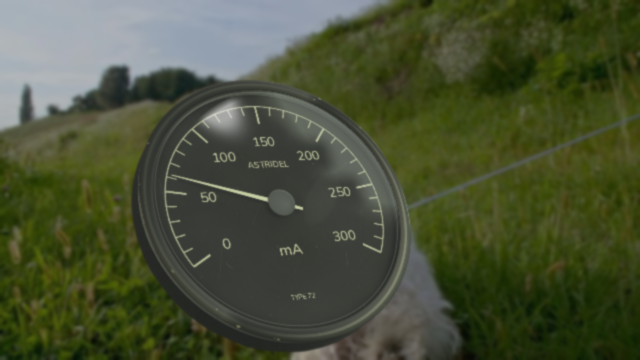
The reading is value=60 unit=mA
